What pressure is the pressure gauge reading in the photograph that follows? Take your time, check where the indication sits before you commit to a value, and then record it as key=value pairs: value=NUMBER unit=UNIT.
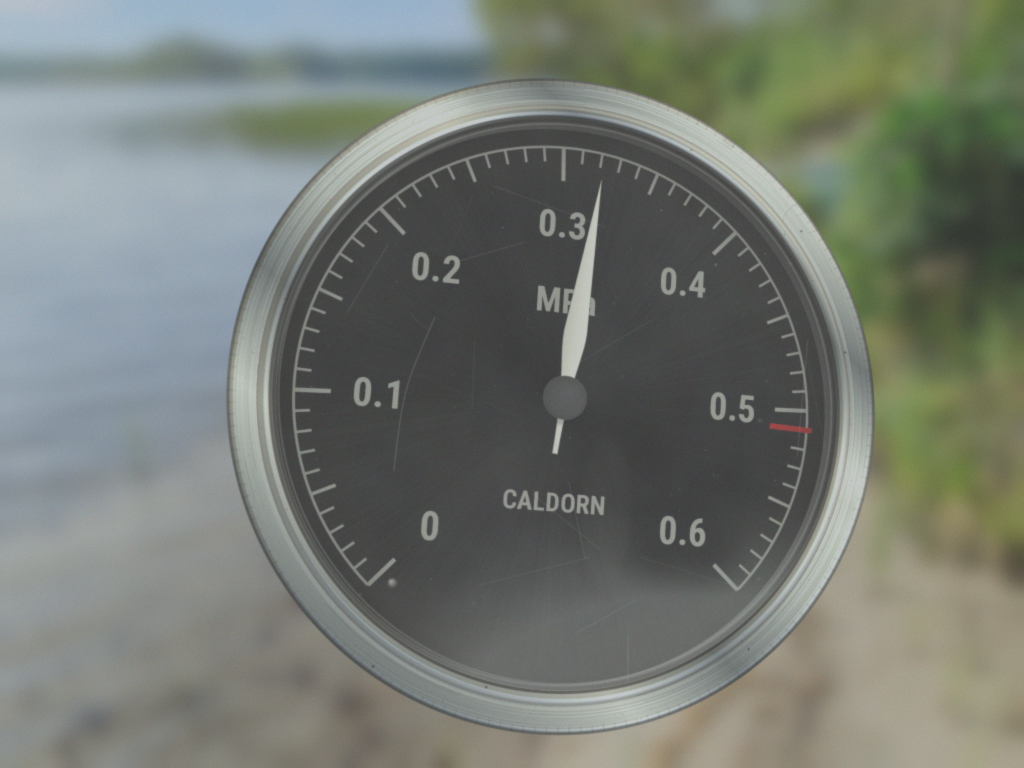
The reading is value=0.32 unit=MPa
